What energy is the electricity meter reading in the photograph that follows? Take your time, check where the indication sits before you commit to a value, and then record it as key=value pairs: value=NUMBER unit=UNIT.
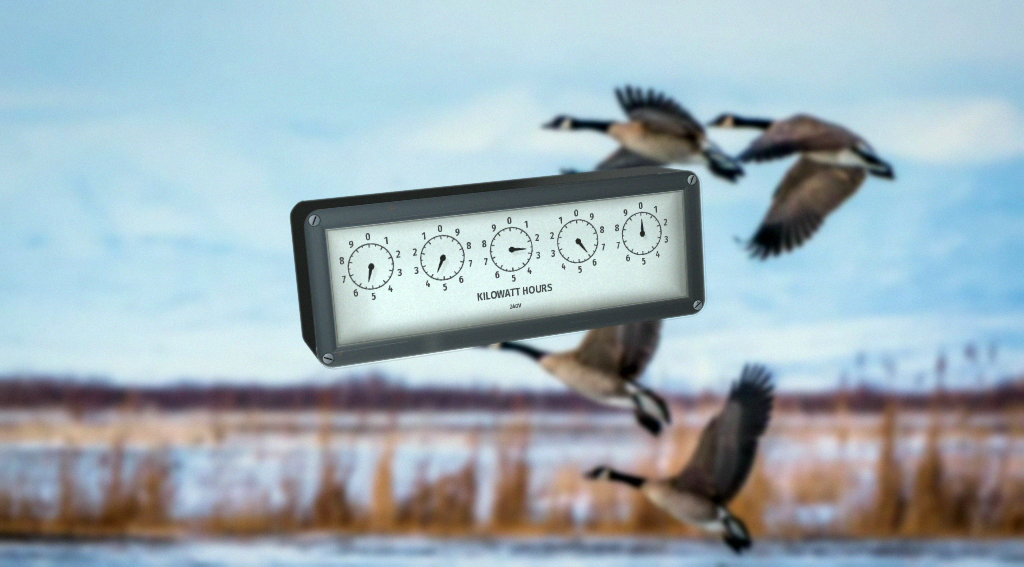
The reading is value=54260 unit=kWh
